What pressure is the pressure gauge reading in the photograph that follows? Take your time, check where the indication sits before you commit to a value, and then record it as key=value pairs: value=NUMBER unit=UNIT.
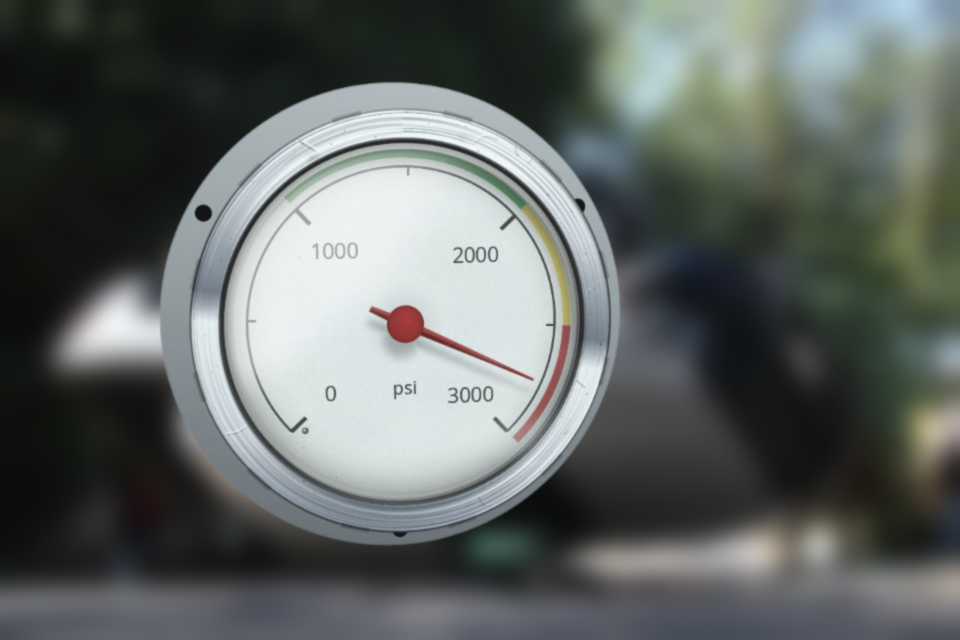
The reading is value=2750 unit=psi
